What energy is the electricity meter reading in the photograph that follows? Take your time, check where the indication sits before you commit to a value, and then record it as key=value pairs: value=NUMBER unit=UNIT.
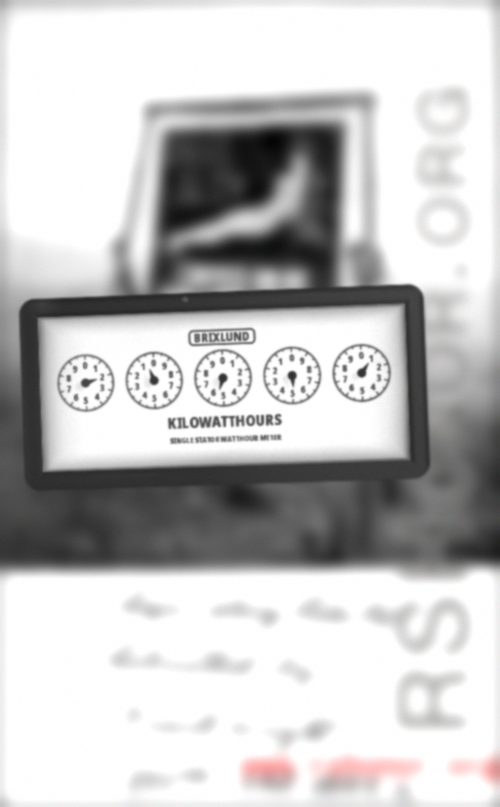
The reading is value=20551 unit=kWh
